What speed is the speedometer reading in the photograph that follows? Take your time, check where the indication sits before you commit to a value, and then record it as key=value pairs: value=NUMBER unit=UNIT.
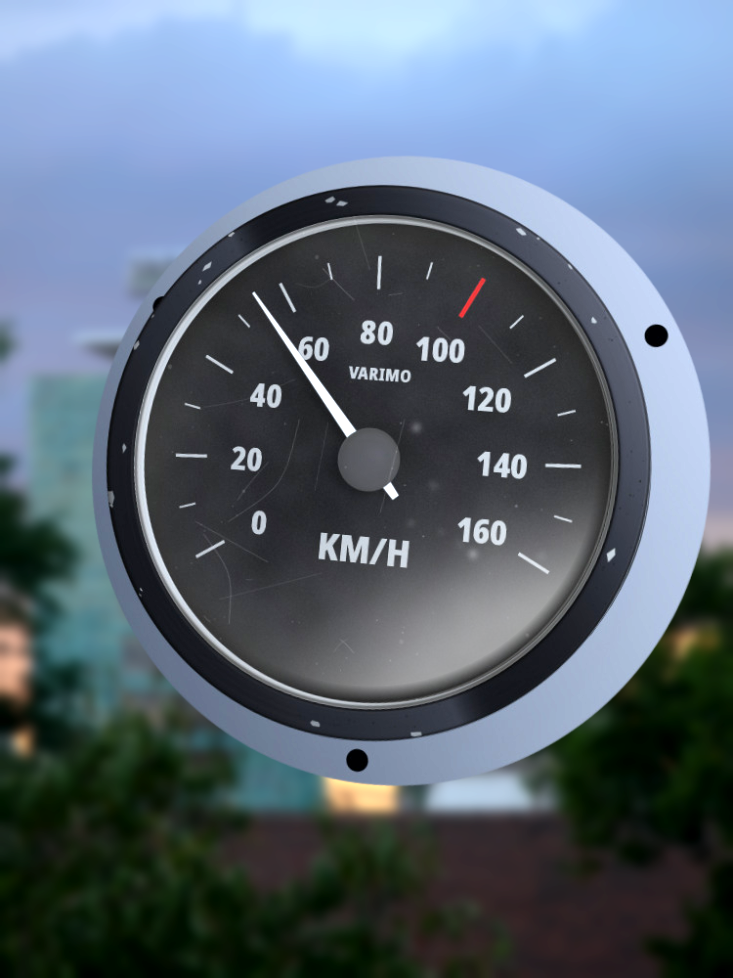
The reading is value=55 unit=km/h
